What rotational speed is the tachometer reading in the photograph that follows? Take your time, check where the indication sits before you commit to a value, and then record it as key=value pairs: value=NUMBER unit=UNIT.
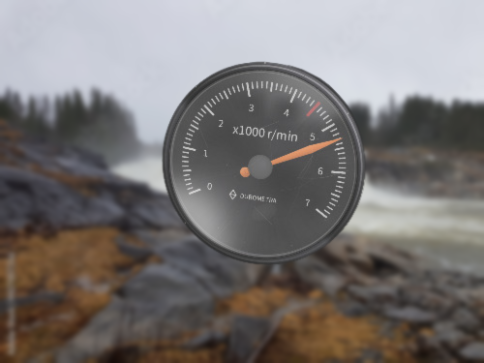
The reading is value=5300 unit=rpm
